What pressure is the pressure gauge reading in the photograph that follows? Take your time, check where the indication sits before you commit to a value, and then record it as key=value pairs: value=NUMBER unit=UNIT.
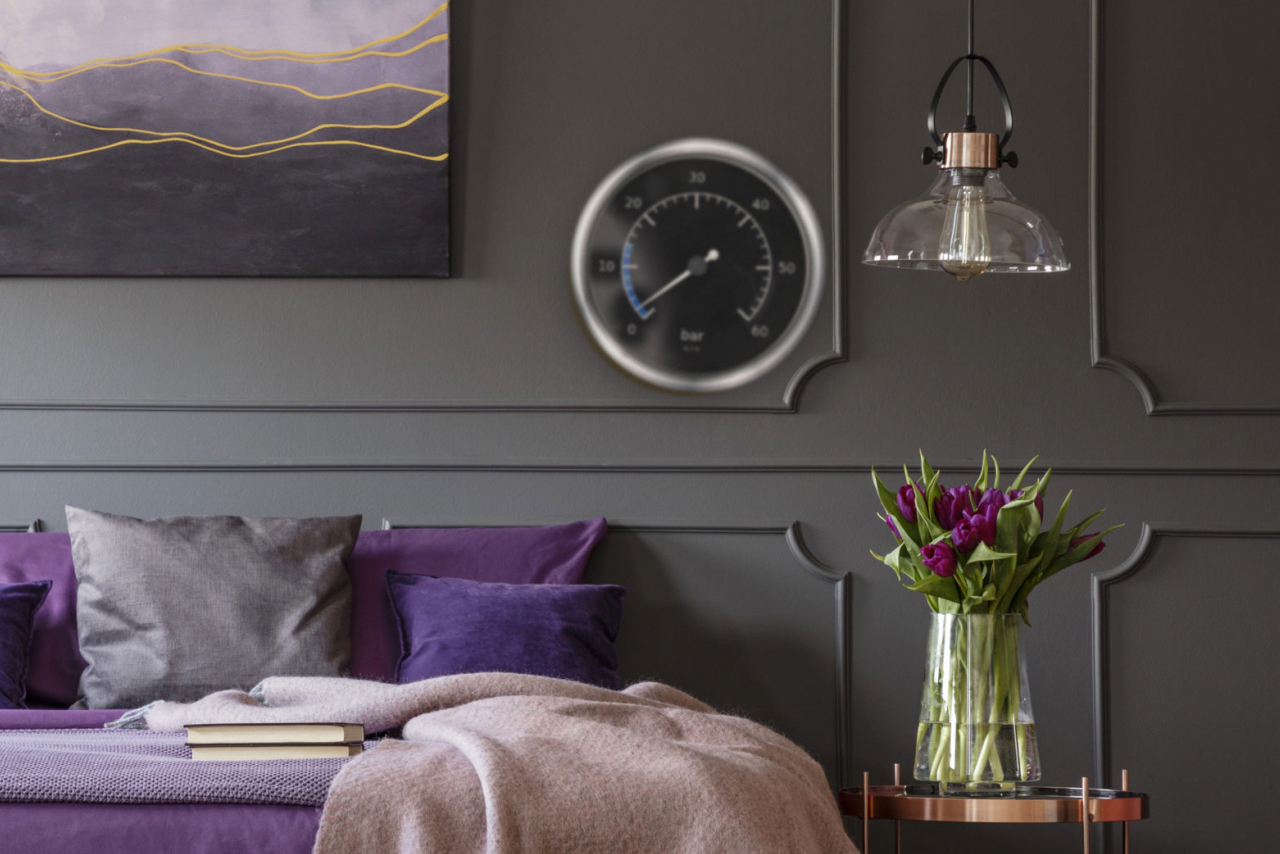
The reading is value=2 unit=bar
